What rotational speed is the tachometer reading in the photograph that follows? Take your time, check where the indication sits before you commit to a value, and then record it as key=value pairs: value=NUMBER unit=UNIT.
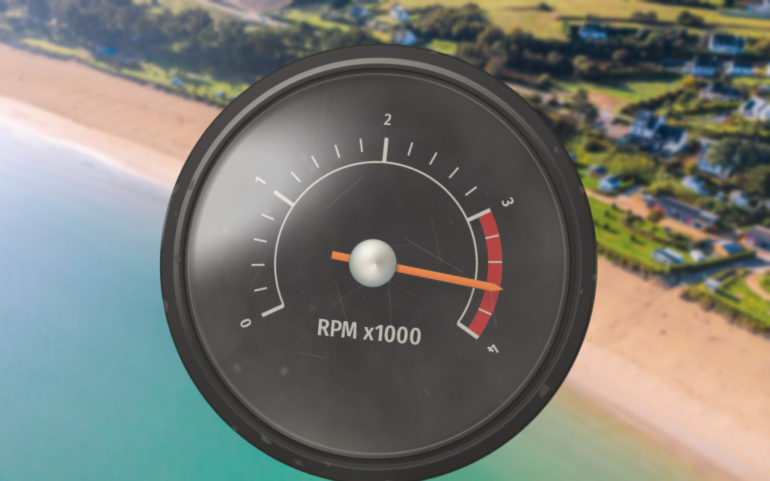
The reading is value=3600 unit=rpm
